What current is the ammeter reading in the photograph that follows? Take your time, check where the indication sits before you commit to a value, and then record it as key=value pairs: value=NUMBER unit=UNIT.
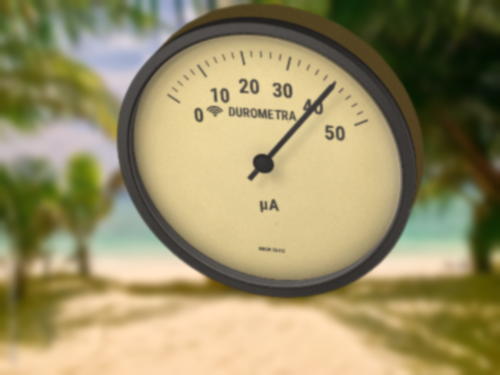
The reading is value=40 unit=µA
